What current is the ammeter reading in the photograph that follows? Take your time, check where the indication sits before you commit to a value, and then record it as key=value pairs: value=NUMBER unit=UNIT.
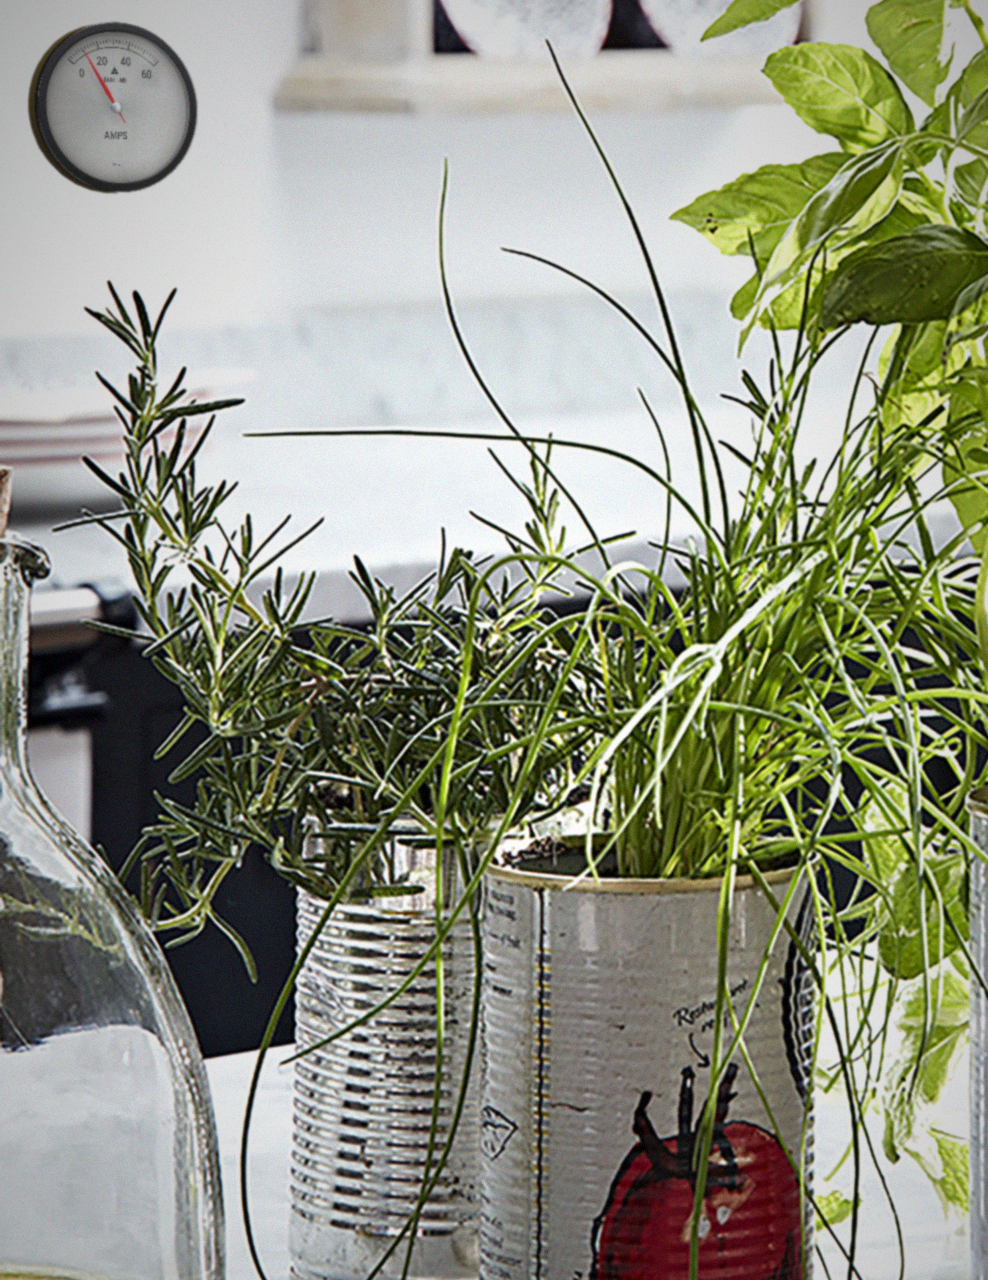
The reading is value=10 unit=A
